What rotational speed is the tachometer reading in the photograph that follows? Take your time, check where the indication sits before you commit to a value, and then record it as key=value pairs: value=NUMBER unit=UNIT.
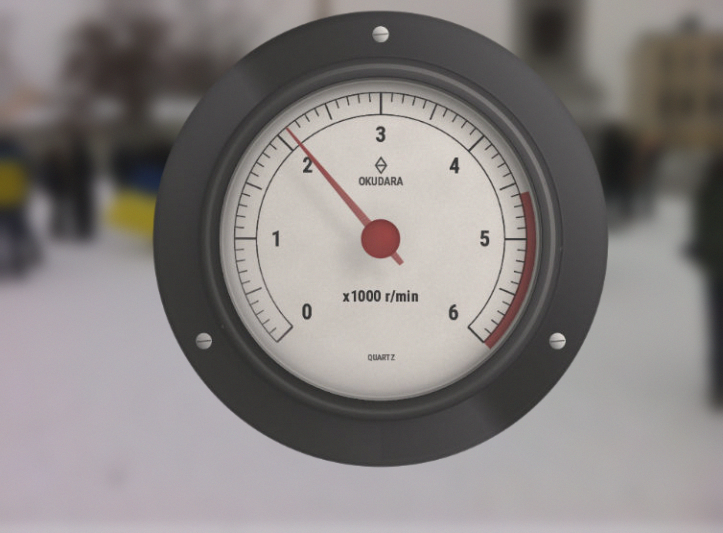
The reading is value=2100 unit=rpm
